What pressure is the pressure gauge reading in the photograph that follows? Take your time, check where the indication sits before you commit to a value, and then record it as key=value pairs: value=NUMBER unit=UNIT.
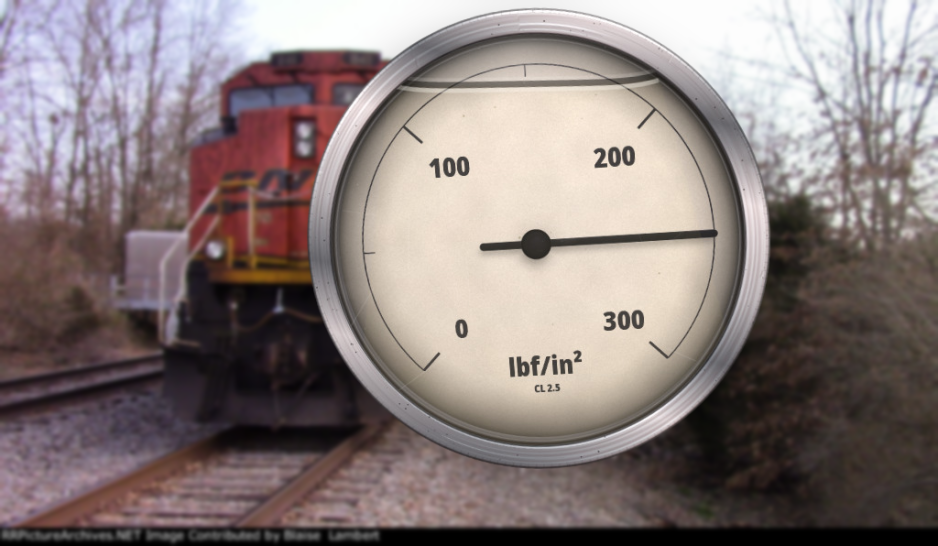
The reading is value=250 unit=psi
